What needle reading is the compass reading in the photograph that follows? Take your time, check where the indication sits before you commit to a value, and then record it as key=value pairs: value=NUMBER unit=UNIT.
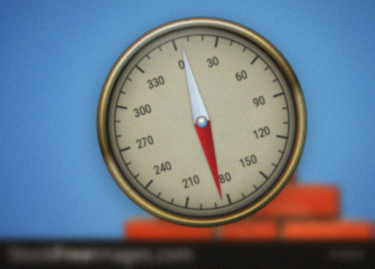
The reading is value=185 unit=°
